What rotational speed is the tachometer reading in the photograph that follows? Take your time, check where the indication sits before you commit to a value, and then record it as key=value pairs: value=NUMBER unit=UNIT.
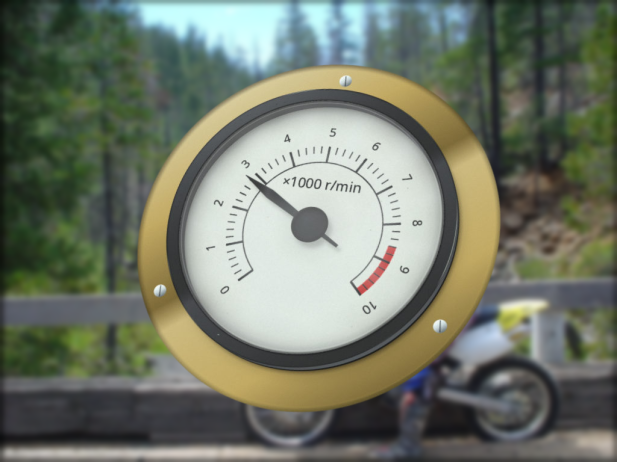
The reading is value=2800 unit=rpm
